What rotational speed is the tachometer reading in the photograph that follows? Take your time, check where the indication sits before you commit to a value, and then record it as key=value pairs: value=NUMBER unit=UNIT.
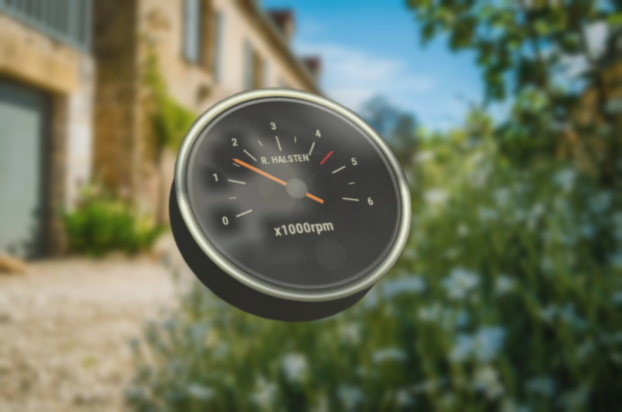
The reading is value=1500 unit=rpm
